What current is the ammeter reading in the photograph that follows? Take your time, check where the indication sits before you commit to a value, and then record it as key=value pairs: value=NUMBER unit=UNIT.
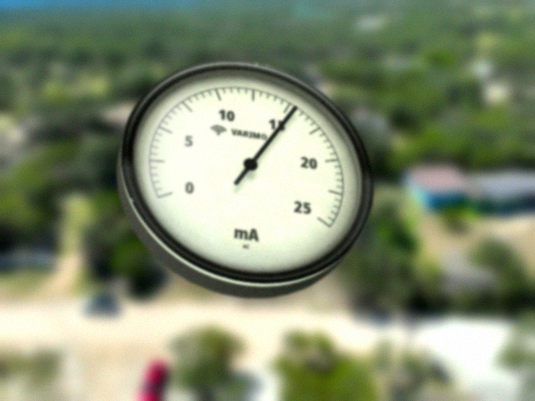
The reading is value=15.5 unit=mA
